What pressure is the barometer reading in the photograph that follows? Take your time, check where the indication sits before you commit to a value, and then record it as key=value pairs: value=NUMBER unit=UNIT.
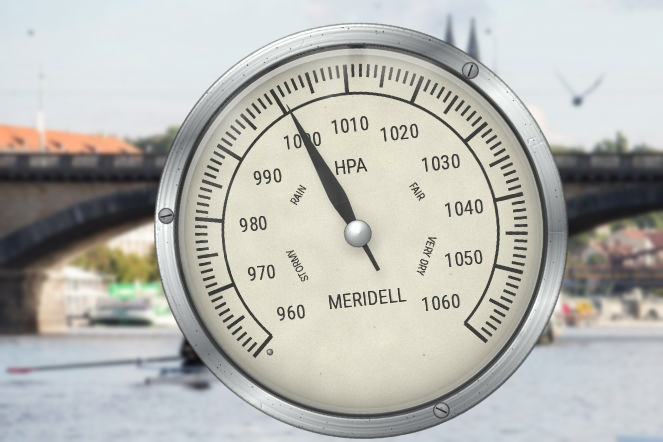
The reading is value=1001 unit=hPa
